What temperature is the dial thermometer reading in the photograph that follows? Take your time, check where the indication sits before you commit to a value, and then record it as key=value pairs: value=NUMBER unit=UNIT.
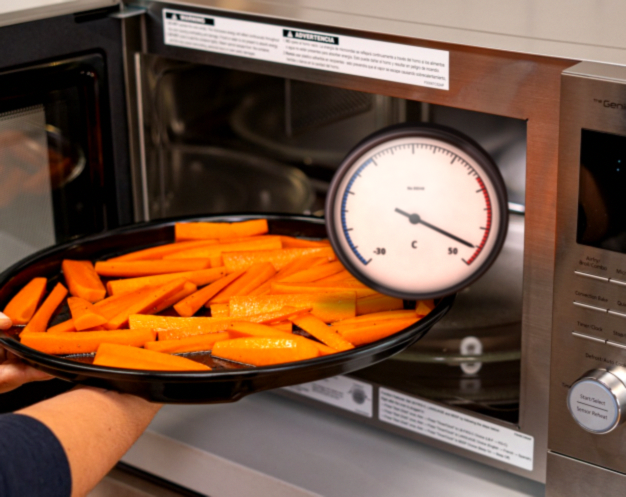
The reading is value=45 unit=°C
